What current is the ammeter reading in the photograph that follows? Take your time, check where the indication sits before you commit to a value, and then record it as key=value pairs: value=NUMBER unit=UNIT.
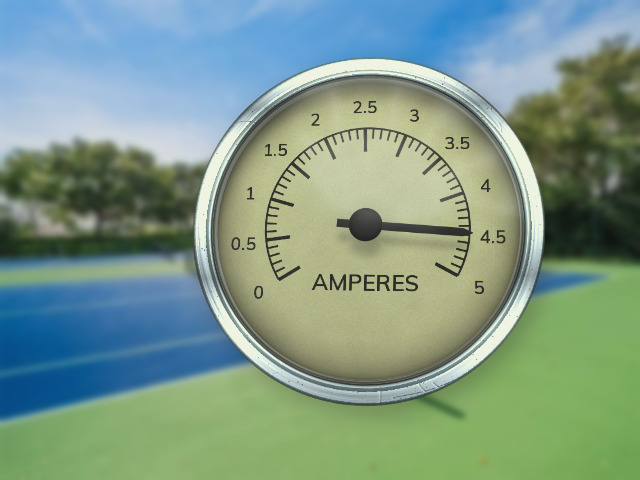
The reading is value=4.5 unit=A
